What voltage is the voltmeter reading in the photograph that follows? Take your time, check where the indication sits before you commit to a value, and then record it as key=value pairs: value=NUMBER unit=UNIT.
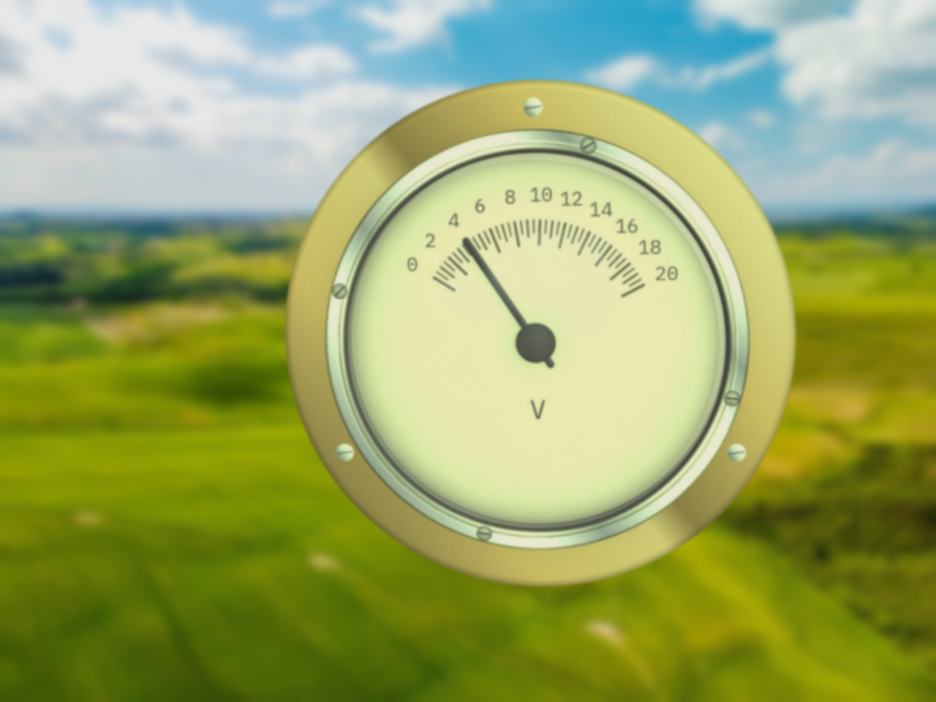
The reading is value=4 unit=V
